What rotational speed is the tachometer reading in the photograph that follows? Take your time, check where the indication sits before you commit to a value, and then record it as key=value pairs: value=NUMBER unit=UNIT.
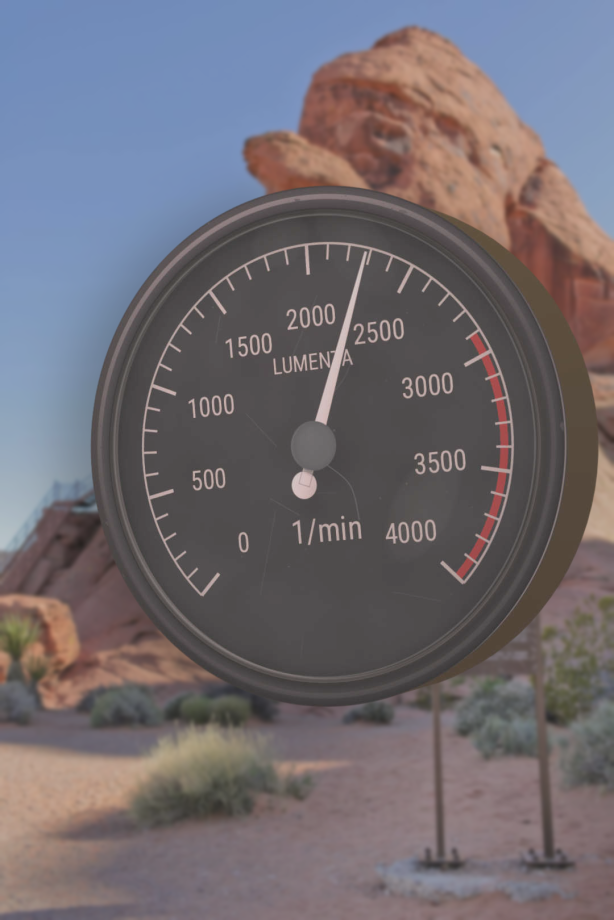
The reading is value=2300 unit=rpm
